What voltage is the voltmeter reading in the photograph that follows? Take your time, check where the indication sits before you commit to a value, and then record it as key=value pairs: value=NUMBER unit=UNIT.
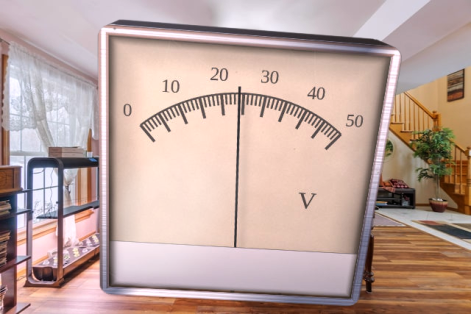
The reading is value=24 unit=V
